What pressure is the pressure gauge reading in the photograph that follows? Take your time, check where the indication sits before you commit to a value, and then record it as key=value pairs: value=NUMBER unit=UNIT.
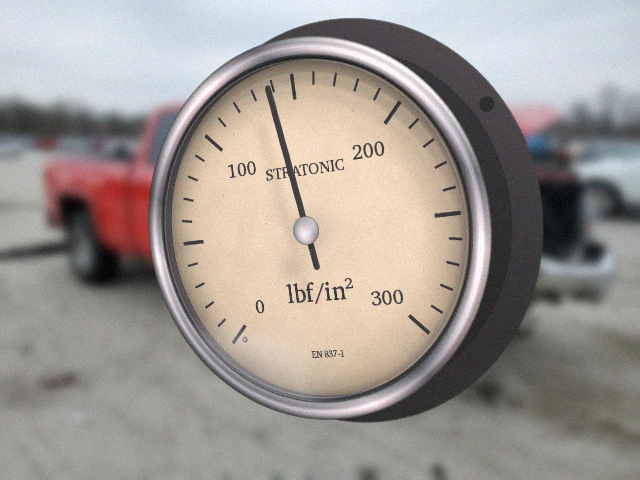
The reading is value=140 unit=psi
